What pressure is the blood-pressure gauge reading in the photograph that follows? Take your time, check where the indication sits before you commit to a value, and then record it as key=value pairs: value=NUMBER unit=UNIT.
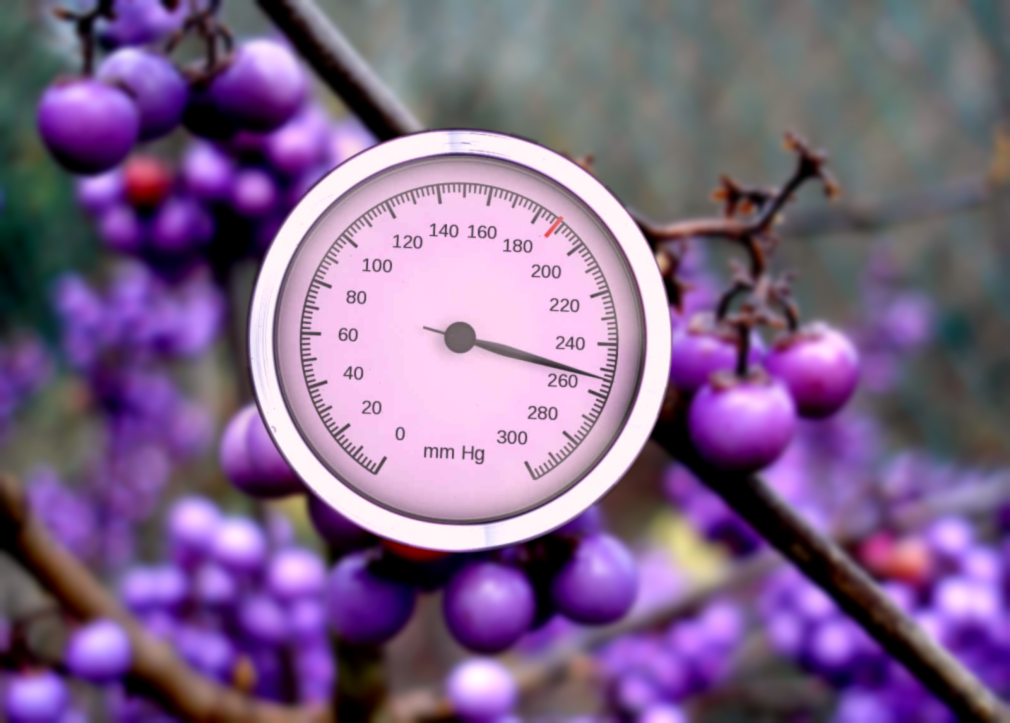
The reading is value=254 unit=mmHg
